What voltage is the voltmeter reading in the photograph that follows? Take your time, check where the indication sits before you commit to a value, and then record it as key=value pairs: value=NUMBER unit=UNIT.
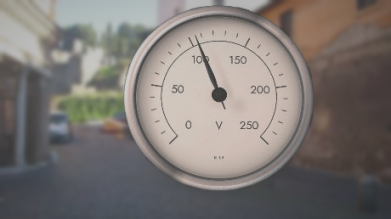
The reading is value=105 unit=V
